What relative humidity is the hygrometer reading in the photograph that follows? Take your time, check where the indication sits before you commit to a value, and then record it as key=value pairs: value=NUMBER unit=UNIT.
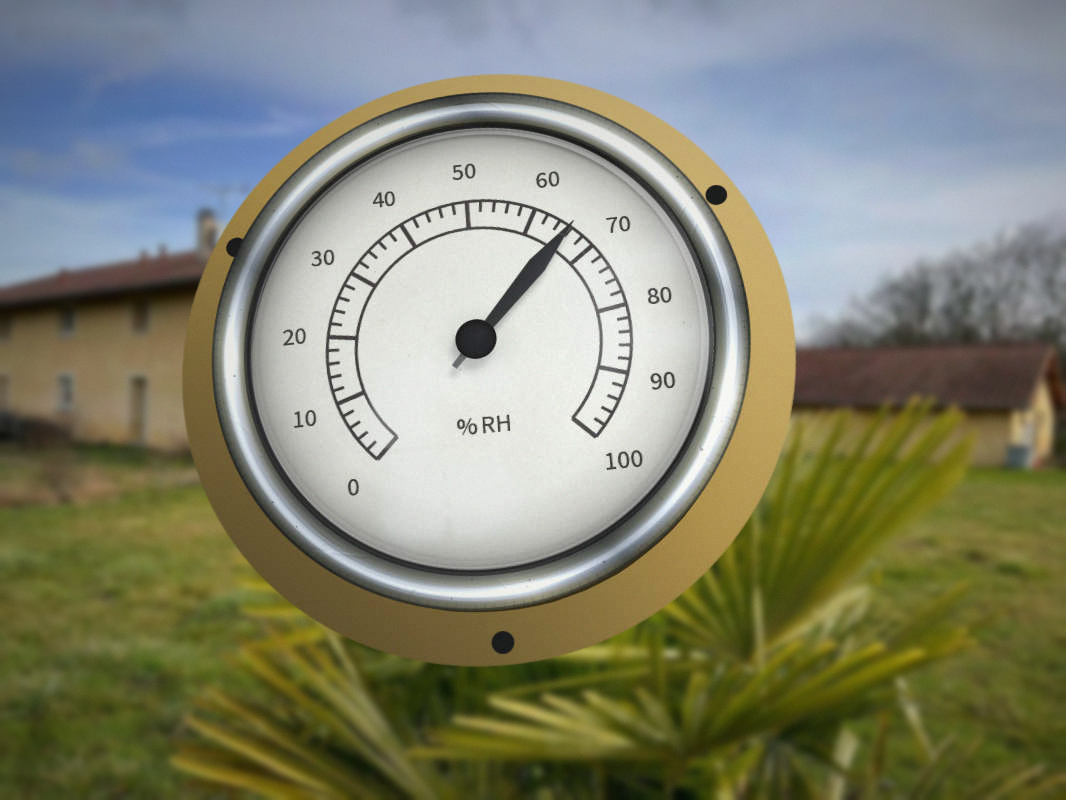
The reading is value=66 unit=%
